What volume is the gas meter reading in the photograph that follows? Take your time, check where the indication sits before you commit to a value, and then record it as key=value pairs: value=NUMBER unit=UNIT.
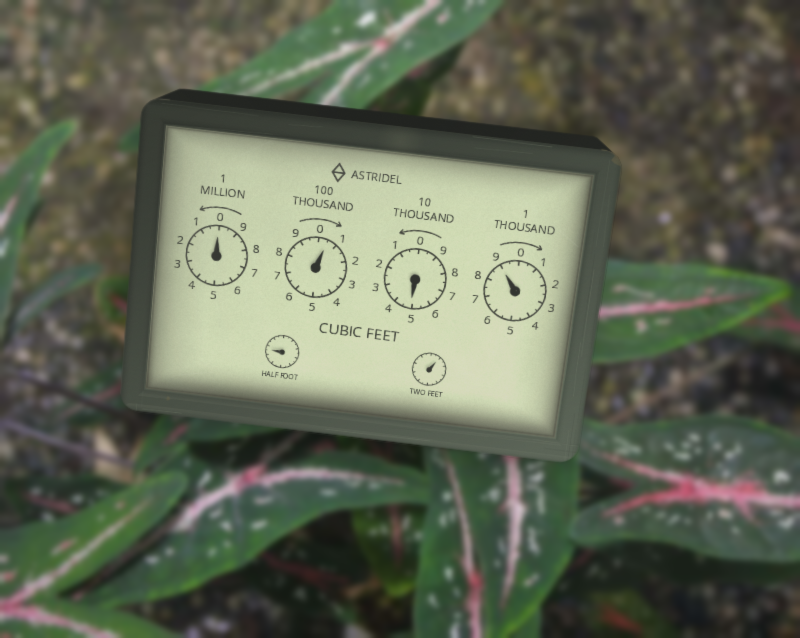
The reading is value=4900 unit=ft³
